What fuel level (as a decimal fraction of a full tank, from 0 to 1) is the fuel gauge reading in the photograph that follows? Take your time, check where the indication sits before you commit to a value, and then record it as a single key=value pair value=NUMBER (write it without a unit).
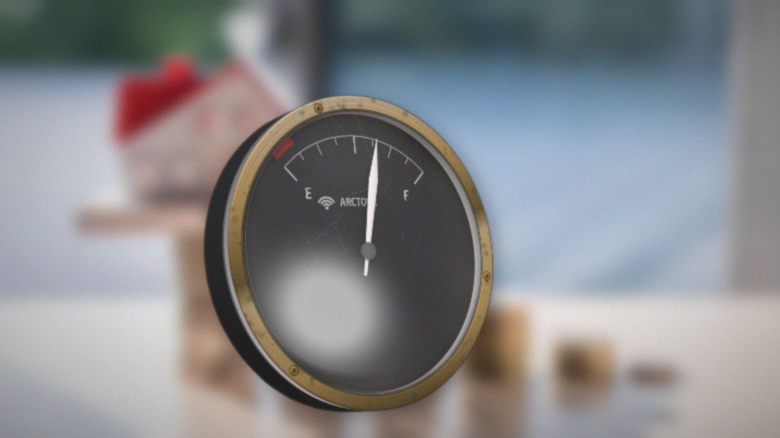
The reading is value=0.625
